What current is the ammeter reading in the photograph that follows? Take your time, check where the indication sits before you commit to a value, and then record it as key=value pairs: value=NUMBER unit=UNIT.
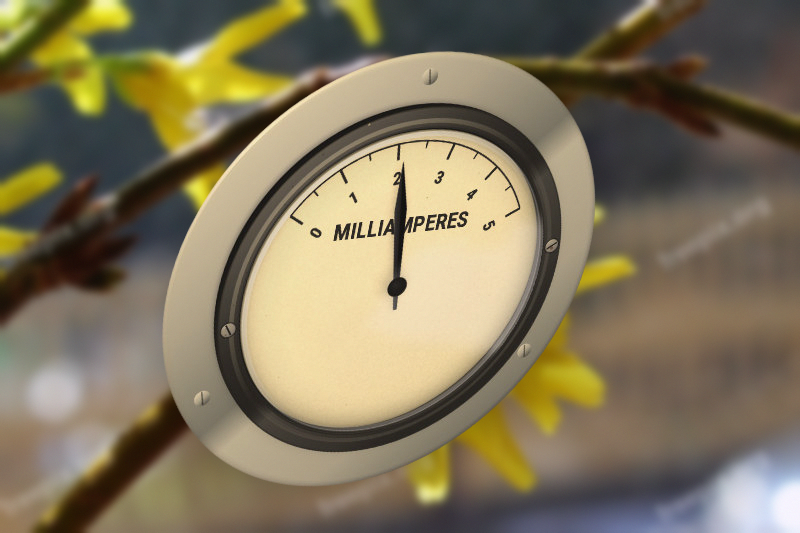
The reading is value=2 unit=mA
